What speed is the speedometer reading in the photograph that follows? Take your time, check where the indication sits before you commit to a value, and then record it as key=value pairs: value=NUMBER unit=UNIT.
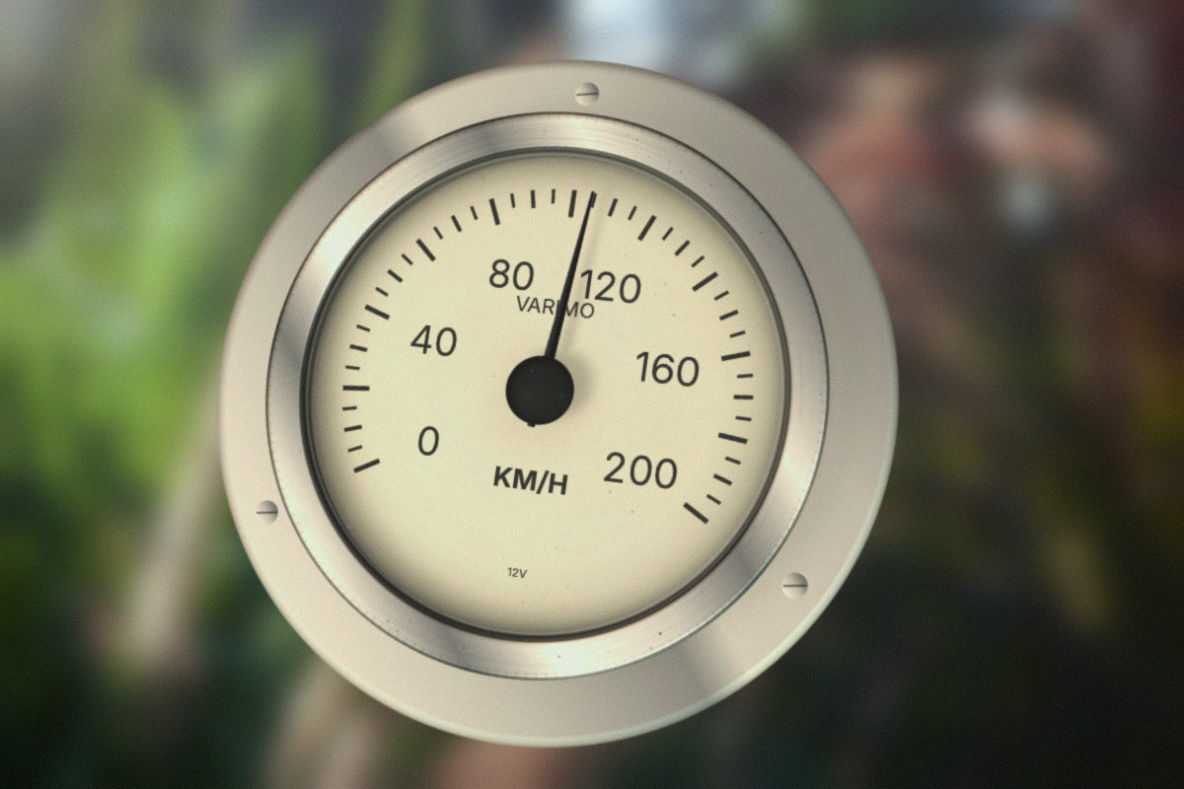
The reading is value=105 unit=km/h
